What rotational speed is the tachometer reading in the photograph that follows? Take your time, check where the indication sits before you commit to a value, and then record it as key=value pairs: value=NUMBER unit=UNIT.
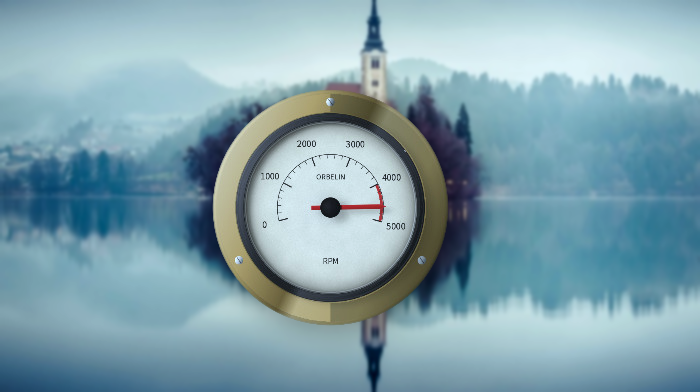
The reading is value=4600 unit=rpm
